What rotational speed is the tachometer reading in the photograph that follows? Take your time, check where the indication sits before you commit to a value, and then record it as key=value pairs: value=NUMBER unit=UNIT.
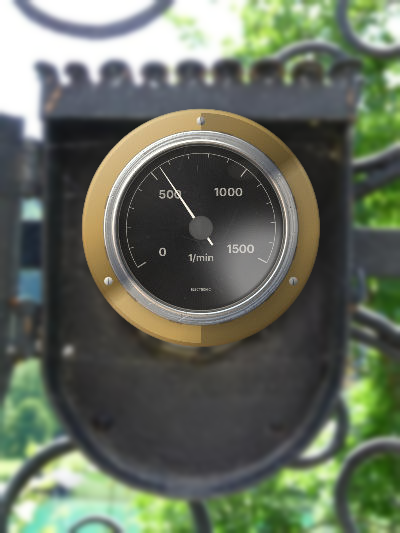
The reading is value=550 unit=rpm
